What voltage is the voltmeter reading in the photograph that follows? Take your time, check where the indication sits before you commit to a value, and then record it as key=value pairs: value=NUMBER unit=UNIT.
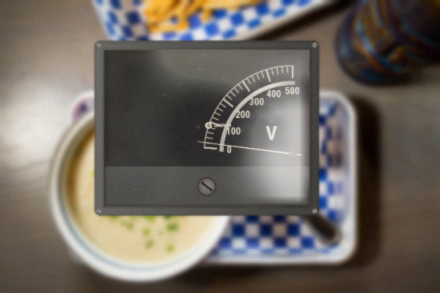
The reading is value=20 unit=V
